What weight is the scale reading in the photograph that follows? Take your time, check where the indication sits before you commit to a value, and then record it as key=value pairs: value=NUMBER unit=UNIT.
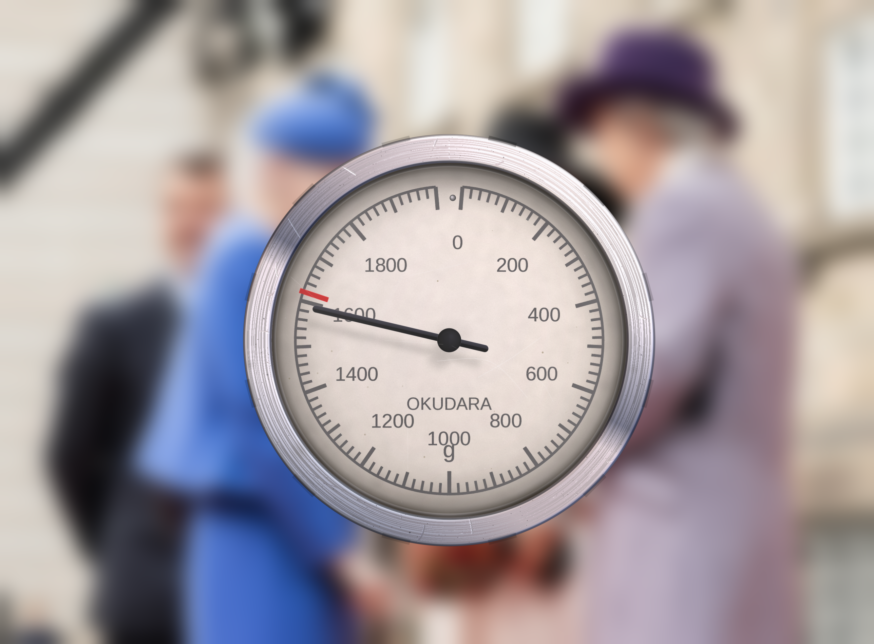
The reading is value=1590 unit=g
